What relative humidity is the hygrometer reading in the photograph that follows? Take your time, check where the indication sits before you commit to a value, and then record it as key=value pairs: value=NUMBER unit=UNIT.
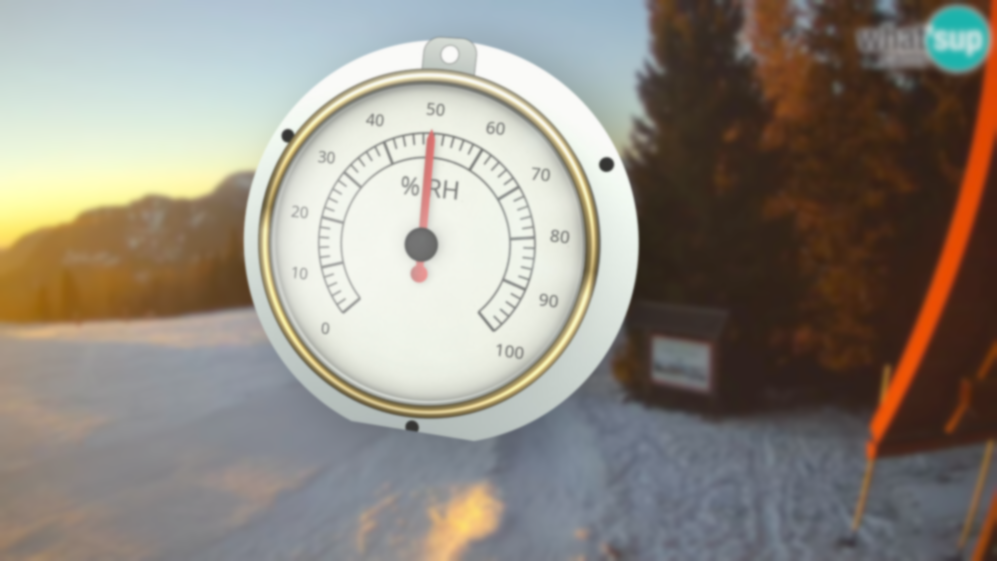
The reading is value=50 unit=%
